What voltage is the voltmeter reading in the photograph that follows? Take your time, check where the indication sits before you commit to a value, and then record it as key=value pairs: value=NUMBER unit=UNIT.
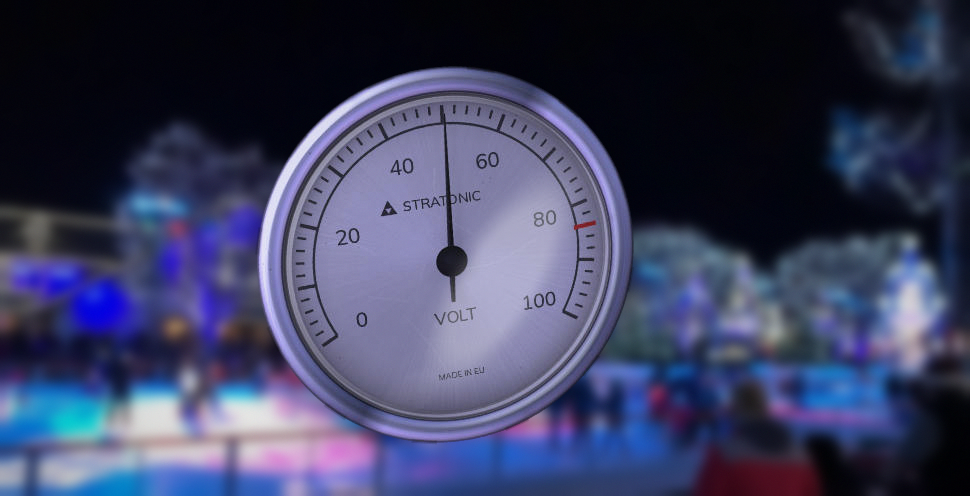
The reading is value=50 unit=V
